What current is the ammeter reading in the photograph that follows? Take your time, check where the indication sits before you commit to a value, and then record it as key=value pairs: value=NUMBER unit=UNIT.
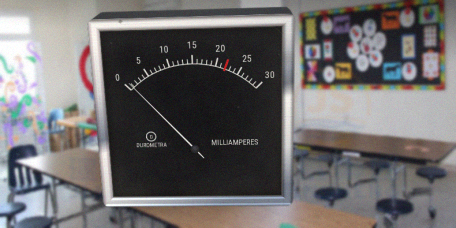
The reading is value=1 unit=mA
